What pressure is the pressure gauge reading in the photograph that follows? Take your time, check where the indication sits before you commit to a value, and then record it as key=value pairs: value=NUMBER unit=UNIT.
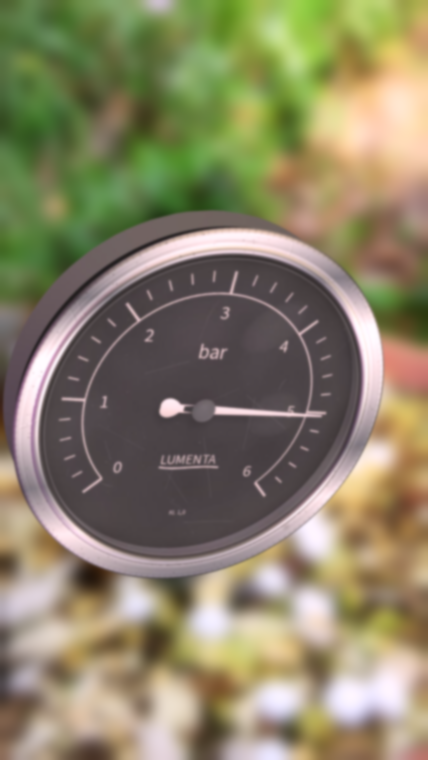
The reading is value=5 unit=bar
